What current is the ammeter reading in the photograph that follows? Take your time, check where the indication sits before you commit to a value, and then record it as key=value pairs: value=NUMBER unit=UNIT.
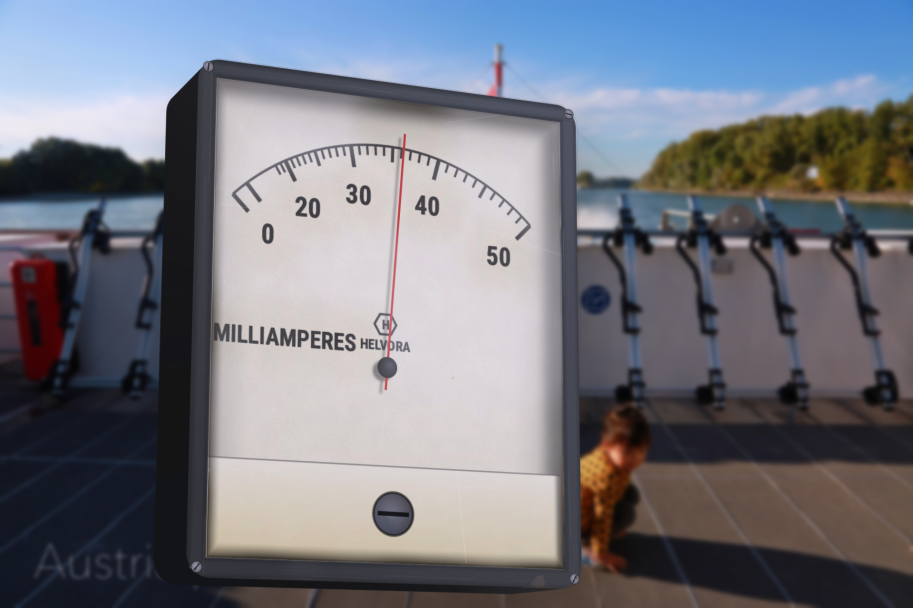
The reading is value=36 unit=mA
